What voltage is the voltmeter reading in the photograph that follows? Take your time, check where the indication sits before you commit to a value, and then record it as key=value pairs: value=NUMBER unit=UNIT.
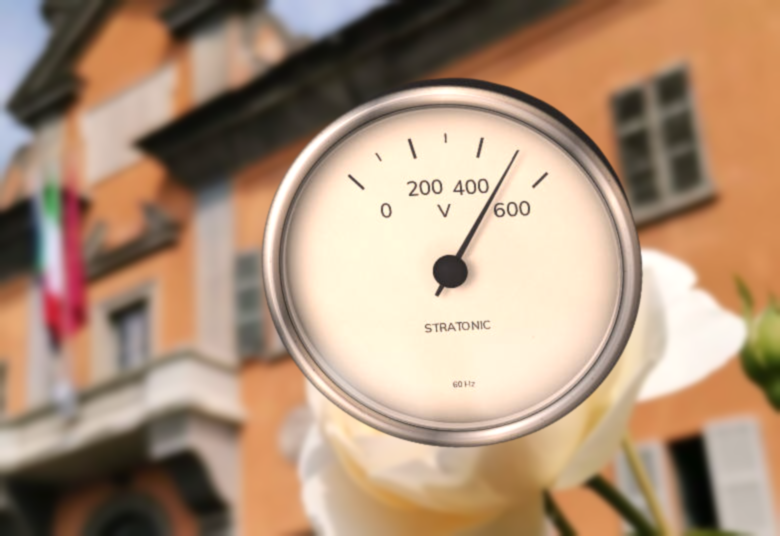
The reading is value=500 unit=V
